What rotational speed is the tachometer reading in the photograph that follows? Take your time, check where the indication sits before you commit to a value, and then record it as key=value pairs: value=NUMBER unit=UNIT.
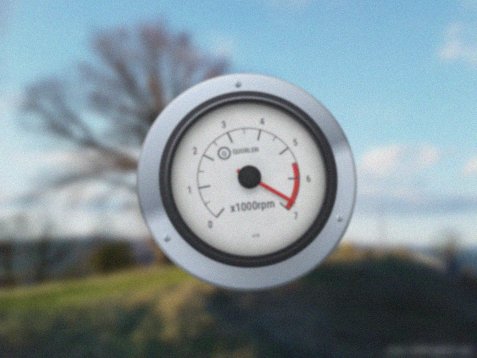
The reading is value=6750 unit=rpm
